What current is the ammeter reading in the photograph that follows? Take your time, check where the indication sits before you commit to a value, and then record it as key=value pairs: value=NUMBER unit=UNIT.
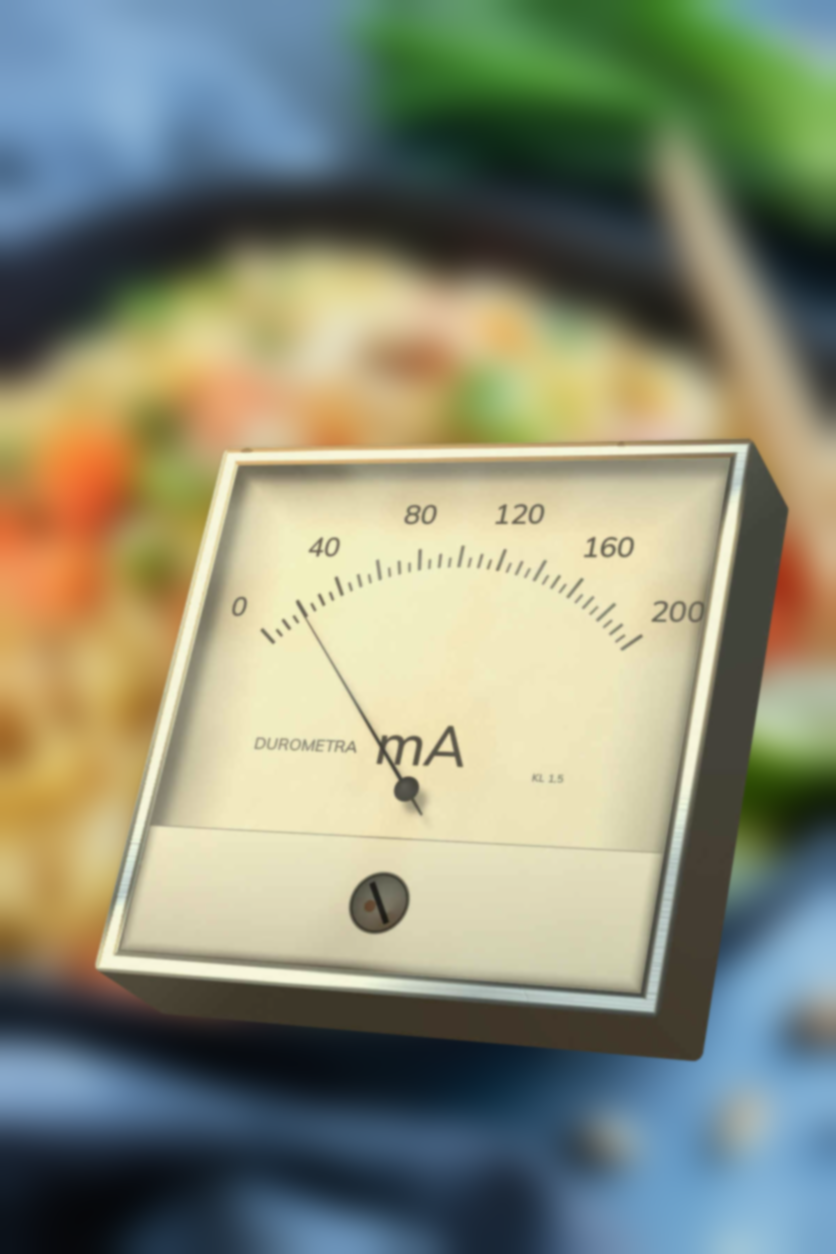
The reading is value=20 unit=mA
